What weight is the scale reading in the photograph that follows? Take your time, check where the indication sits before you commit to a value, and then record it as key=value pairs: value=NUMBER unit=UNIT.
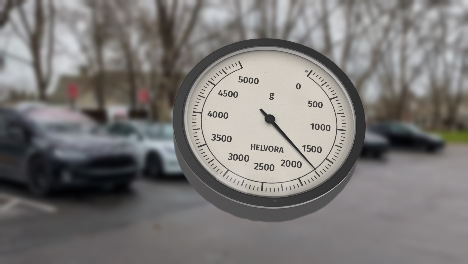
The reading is value=1750 unit=g
